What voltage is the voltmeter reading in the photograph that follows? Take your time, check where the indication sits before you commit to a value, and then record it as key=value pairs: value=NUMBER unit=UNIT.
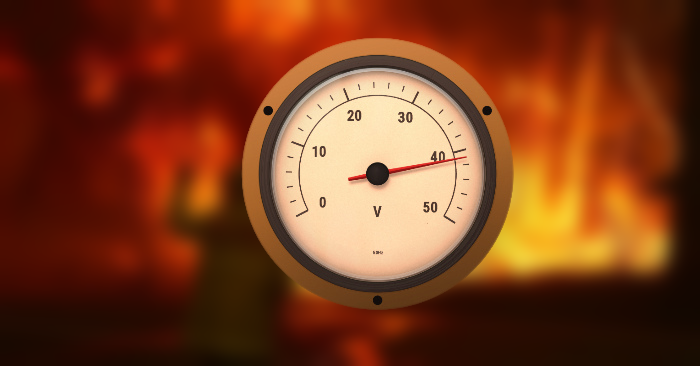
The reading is value=41 unit=V
